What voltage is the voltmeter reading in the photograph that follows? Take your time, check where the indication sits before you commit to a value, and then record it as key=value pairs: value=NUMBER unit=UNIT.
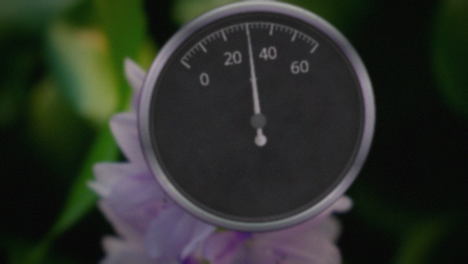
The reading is value=30 unit=V
